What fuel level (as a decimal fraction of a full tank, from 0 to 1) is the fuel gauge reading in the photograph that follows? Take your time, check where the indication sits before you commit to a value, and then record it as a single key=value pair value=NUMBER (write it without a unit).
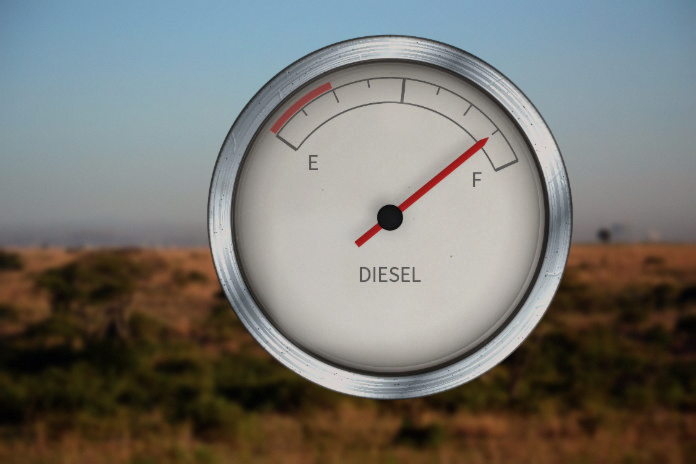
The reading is value=0.875
